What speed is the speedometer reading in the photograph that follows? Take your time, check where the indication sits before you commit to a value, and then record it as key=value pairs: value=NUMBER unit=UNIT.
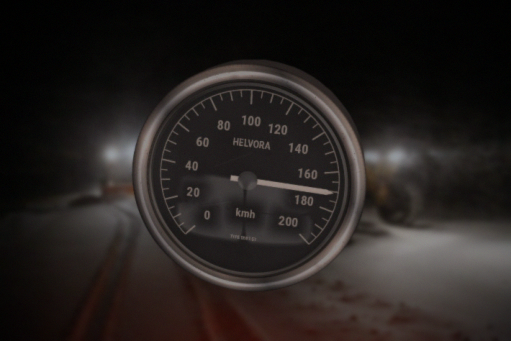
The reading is value=170 unit=km/h
